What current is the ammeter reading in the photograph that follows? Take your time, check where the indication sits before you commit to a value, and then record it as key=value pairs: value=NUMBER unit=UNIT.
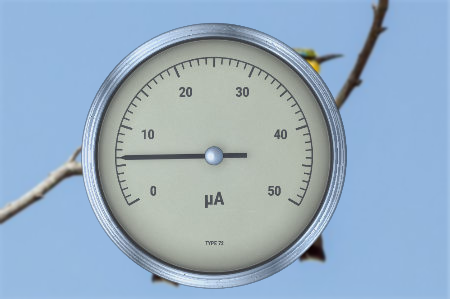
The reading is value=6 unit=µA
